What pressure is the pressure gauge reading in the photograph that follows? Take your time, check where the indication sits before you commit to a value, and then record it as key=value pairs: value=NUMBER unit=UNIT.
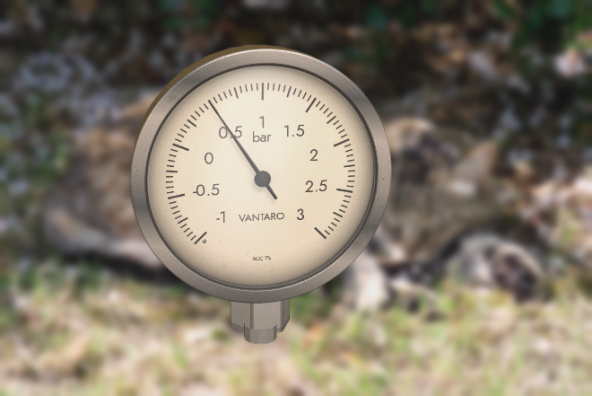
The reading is value=0.5 unit=bar
